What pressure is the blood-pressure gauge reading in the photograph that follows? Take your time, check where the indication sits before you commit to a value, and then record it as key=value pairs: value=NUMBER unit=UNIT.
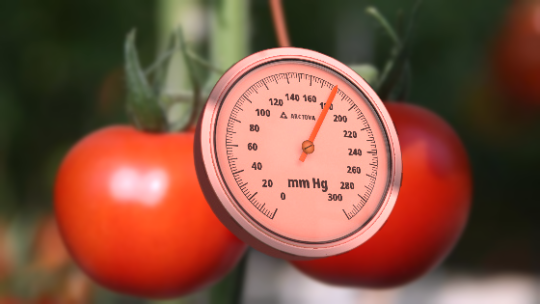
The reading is value=180 unit=mmHg
